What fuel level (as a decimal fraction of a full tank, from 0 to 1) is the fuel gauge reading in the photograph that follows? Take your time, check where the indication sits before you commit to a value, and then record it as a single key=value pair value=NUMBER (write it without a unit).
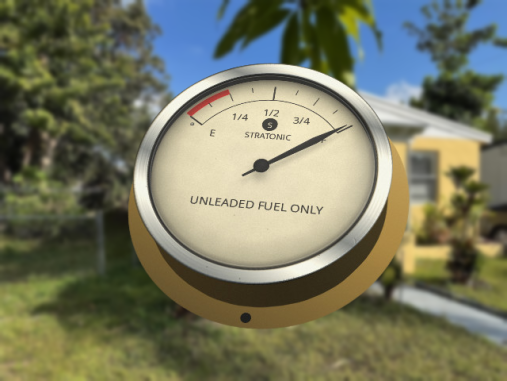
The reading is value=1
